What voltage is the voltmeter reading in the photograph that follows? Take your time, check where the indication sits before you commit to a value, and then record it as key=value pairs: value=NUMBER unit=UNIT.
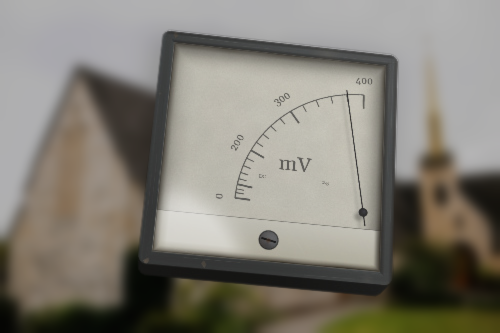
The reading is value=380 unit=mV
